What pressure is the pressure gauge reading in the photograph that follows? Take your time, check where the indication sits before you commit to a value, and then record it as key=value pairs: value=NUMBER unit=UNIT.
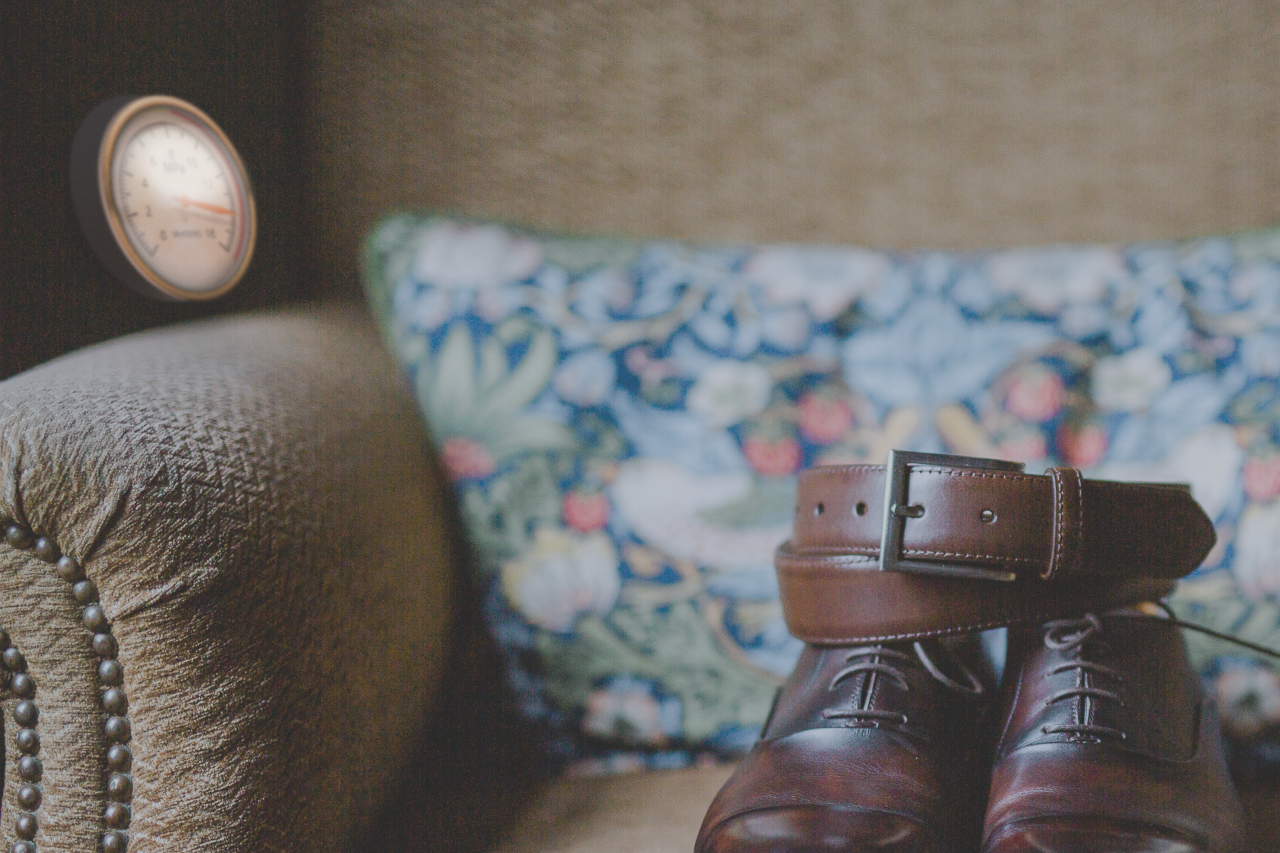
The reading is value=14 unit=MPa
